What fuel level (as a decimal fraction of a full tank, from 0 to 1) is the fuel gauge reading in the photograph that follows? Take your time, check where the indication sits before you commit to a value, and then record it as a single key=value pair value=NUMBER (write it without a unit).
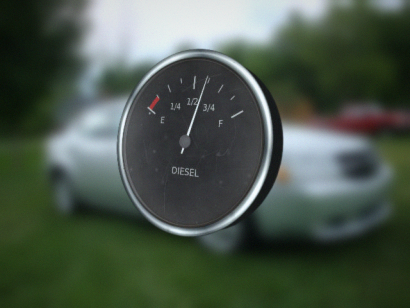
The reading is value=0.625
